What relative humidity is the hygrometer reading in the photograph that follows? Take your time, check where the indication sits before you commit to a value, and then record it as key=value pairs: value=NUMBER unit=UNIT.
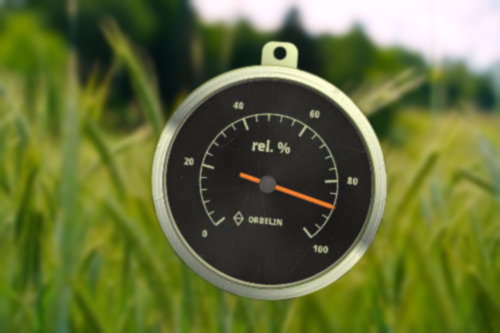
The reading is value=88 unit=%
